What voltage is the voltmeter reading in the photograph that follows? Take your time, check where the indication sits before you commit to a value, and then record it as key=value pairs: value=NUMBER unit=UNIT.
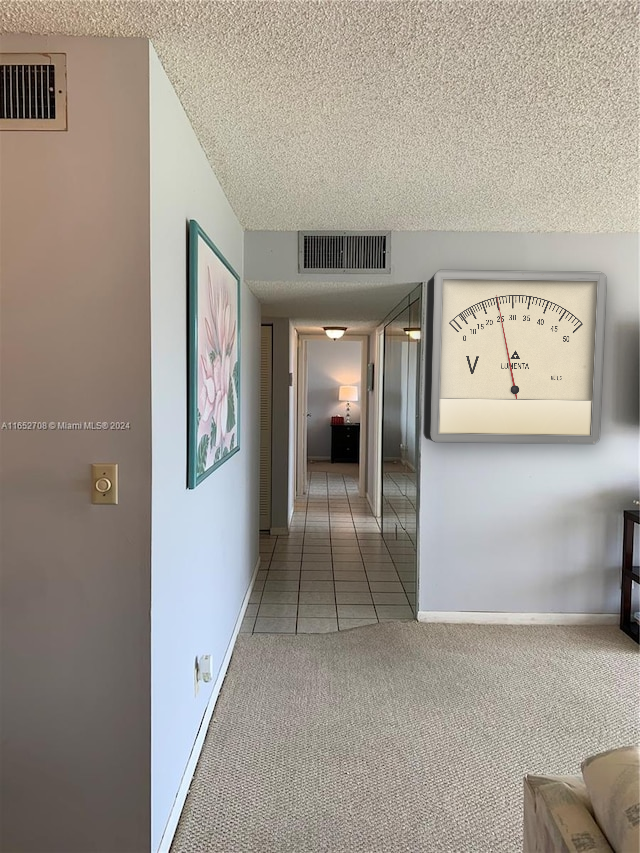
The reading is value=25 unit=V
